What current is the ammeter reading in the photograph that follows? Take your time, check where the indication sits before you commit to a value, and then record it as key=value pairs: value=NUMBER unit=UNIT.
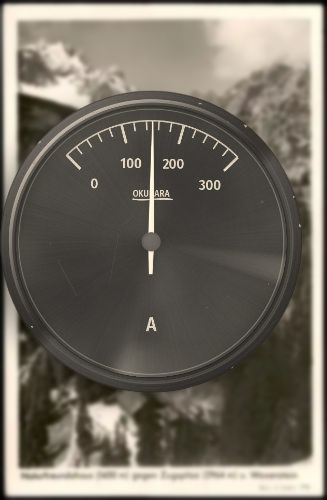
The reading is value=150 unit=A
